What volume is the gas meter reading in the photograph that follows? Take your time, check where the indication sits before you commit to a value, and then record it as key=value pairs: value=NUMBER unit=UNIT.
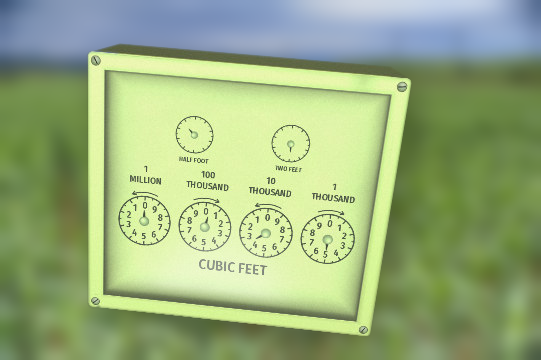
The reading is value=3500 unit=ft³
